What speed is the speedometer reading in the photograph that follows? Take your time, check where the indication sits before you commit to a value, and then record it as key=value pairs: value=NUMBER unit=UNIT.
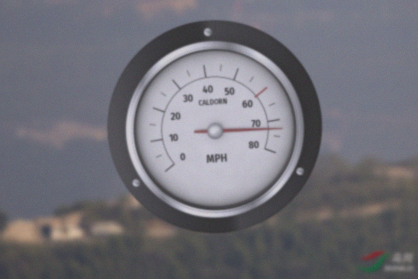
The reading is value=72.5 unit=mph
